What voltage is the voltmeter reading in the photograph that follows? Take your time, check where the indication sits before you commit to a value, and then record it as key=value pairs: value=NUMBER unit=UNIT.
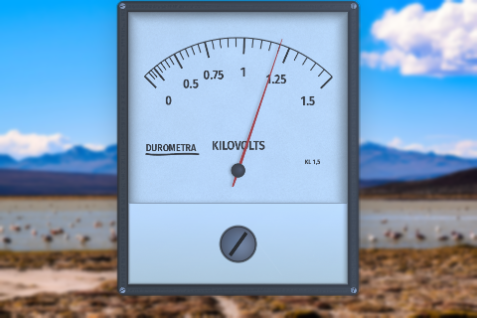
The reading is value=1.2 unit=kV
